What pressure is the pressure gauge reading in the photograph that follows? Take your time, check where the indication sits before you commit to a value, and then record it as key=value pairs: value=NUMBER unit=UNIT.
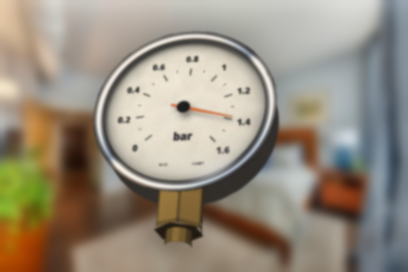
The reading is value=1.4 unit=bar
